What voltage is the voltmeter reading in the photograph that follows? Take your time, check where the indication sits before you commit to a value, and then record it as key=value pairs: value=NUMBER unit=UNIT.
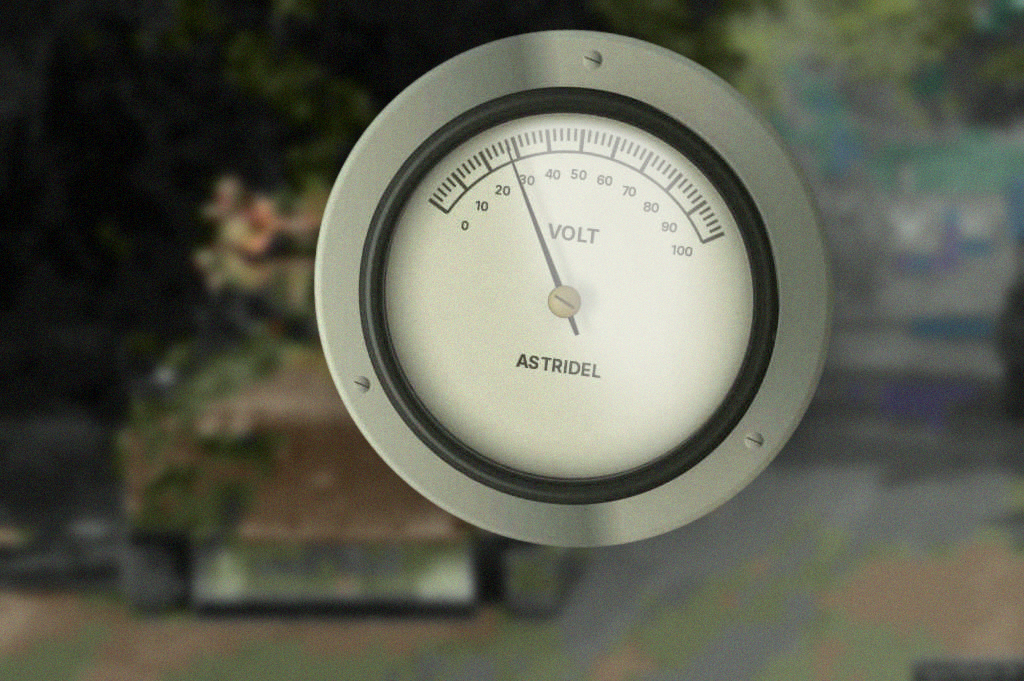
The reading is value=28 unit=V
